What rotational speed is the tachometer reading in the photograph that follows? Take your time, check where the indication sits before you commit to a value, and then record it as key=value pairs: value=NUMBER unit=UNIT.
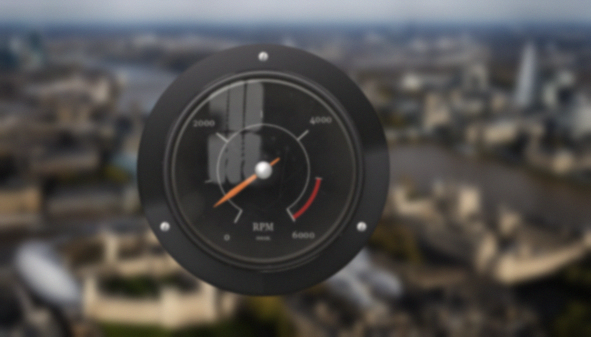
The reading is value=500 unit=rpm
